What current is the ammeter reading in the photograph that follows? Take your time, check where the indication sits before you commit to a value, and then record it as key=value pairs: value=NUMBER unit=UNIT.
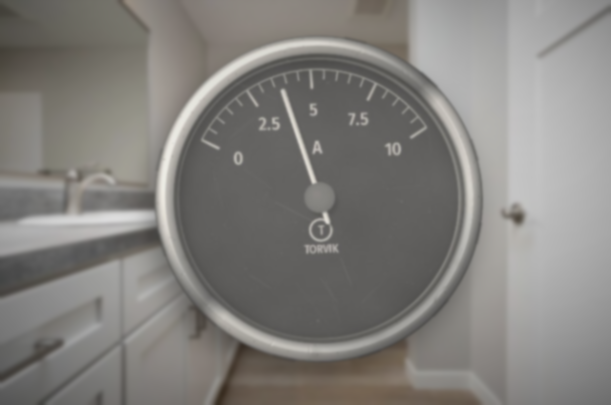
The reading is value=3.75 unit=A
